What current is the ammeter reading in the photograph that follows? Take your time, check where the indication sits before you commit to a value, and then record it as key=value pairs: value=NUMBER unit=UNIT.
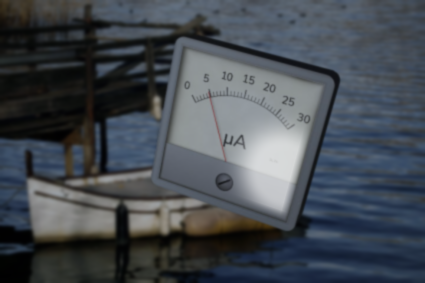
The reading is value=5 unit=µA
